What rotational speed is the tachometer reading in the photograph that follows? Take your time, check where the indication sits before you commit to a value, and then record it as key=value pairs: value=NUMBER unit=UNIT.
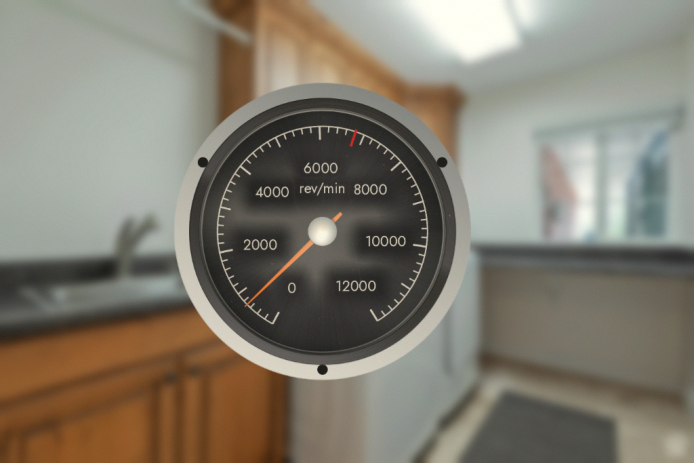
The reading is value=700 unit=rpm
